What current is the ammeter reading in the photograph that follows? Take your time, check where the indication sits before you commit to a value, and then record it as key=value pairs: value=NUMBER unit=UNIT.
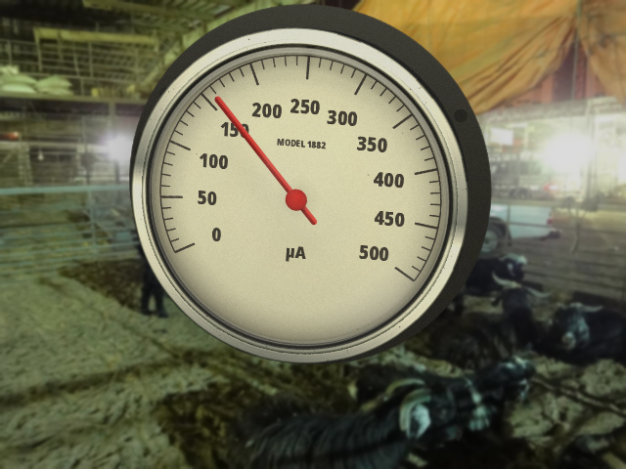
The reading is value=160 unit=µA
